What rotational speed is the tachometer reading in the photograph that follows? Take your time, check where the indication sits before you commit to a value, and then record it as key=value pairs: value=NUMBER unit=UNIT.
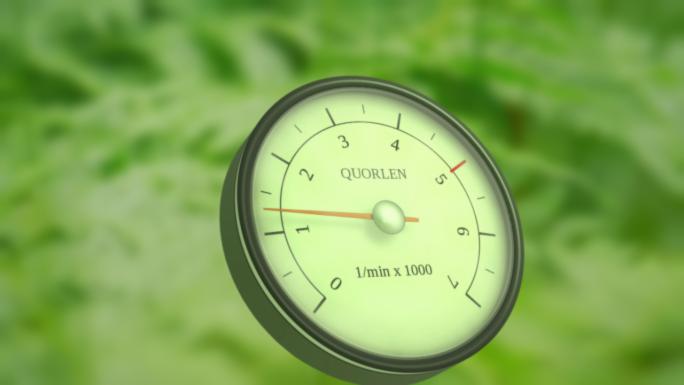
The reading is value=1250 unit=rpm
